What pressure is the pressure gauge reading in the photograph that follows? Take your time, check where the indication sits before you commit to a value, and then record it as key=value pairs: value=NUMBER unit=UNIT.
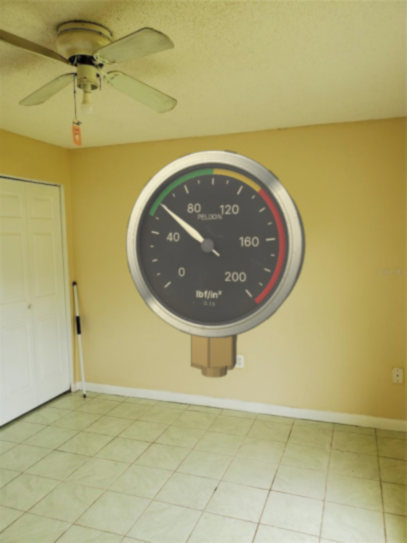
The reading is value=60 unit=psi
